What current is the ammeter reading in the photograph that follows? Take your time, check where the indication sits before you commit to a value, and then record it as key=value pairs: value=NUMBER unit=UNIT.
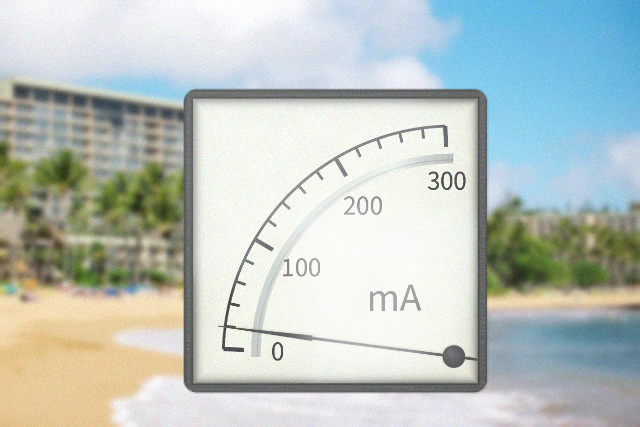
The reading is value=20 unit=mA
